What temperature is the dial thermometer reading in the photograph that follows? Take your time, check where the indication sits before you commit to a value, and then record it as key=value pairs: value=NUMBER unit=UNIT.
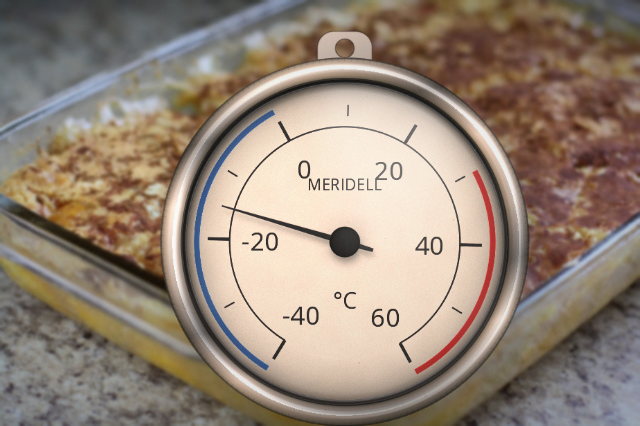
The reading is value=-15 unit=°C
